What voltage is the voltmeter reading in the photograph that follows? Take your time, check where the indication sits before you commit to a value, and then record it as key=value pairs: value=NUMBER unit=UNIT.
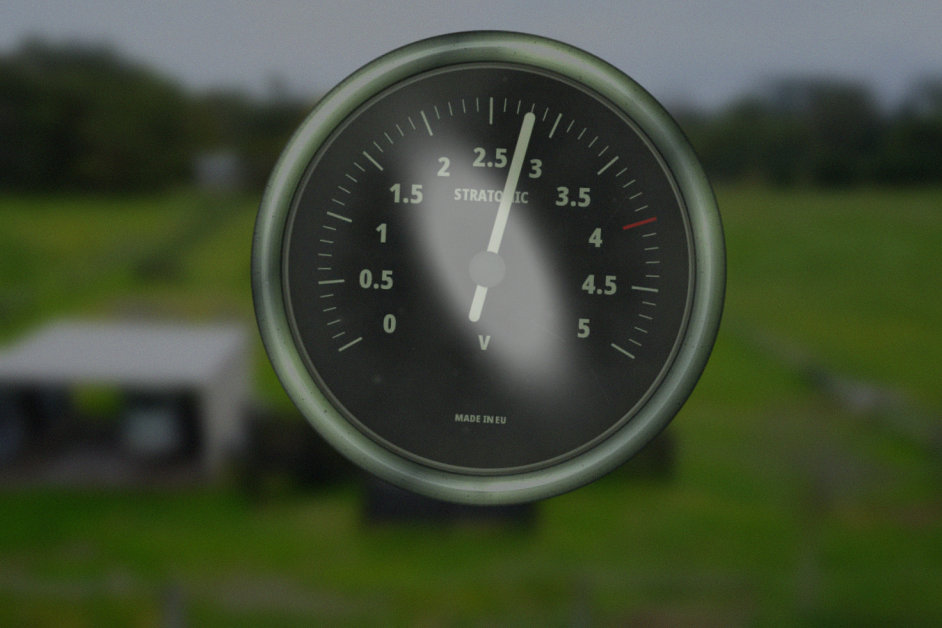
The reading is value=2.8 unit=V
